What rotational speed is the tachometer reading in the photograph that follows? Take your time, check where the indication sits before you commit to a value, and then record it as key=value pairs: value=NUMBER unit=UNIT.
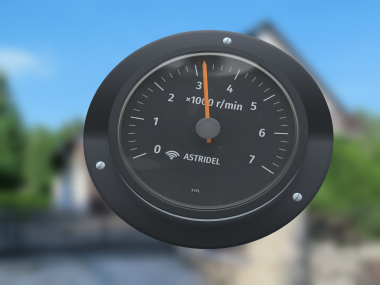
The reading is value=3200 unit=rpm
